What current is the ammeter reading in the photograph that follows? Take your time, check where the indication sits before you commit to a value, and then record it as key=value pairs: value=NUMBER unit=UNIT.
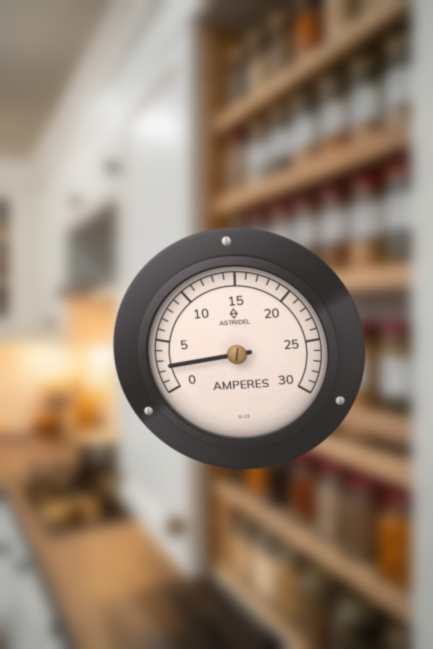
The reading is value=2.5 unit=A
